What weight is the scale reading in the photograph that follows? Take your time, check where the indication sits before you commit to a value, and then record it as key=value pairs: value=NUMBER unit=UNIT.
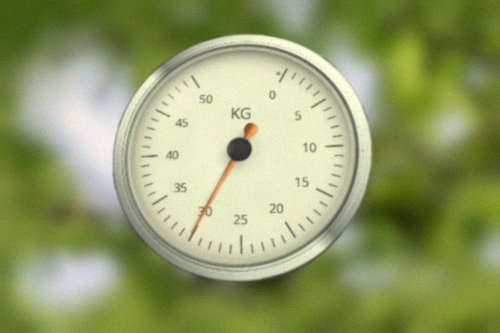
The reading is value=30 unit=kg
